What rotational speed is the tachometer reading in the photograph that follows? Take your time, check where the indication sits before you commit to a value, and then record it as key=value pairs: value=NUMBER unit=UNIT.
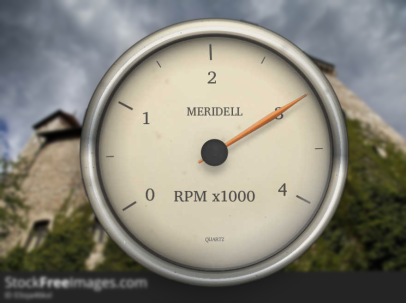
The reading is value=3000 unit=rpm
